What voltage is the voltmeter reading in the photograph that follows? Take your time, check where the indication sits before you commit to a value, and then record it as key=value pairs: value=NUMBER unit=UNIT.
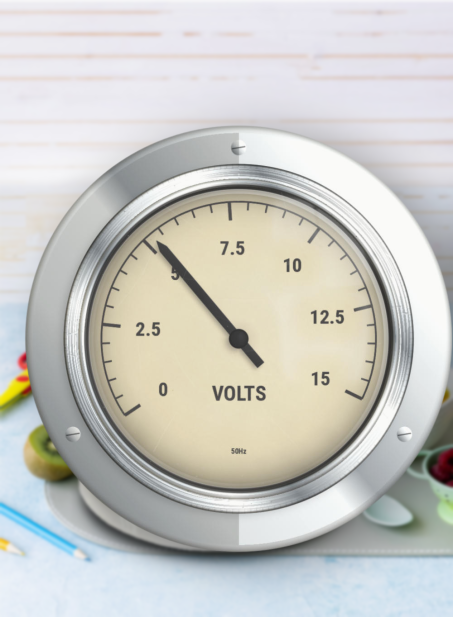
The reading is value=5.25 unit=V
